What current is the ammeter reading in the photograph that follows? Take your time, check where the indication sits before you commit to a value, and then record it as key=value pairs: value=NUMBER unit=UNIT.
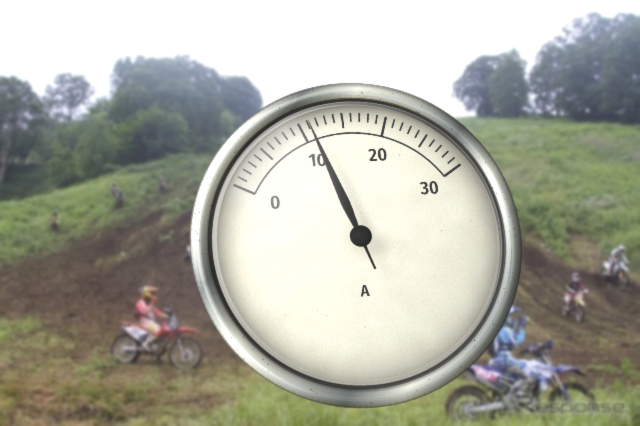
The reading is value=11 unit=A
